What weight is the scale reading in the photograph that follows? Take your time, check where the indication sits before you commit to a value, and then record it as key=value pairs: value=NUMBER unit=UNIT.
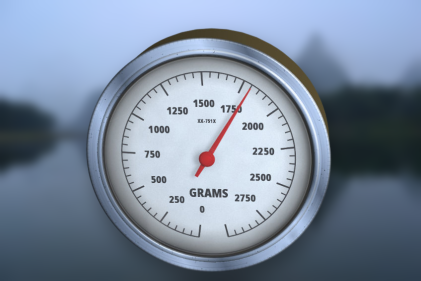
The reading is value=1800 unit=g
